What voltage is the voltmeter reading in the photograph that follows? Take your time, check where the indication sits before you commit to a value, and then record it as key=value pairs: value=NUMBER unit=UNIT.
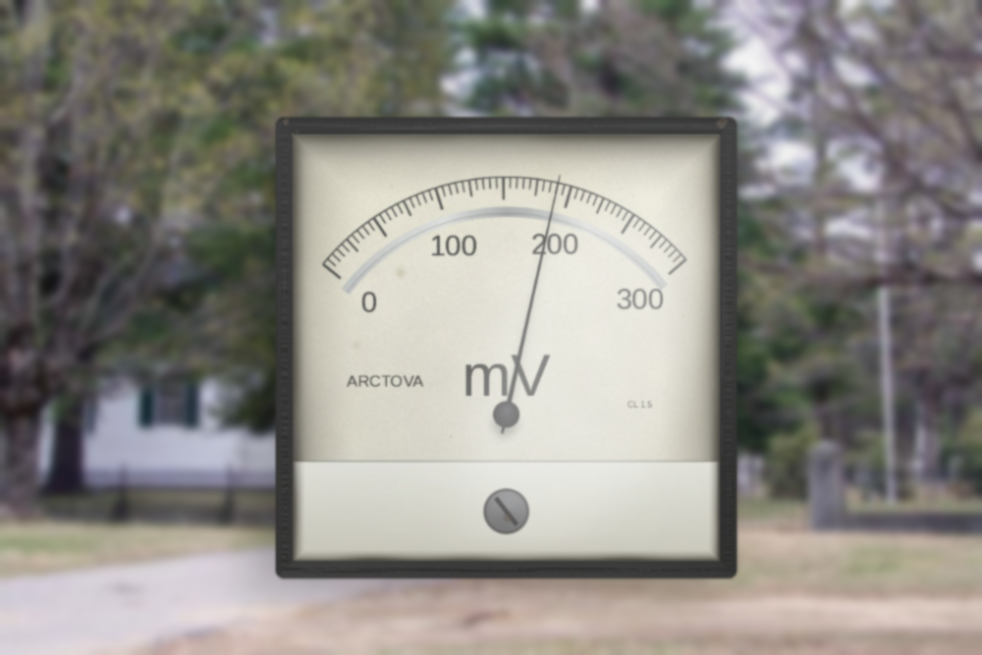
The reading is value=190 unit=mV
